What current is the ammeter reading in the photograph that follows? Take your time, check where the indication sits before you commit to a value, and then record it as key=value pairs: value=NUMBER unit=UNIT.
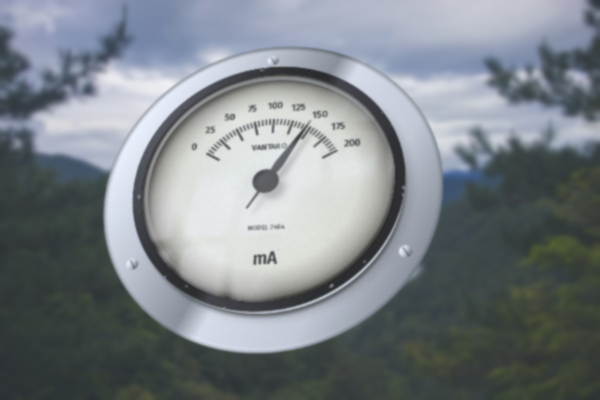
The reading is value=150 unit=mA
